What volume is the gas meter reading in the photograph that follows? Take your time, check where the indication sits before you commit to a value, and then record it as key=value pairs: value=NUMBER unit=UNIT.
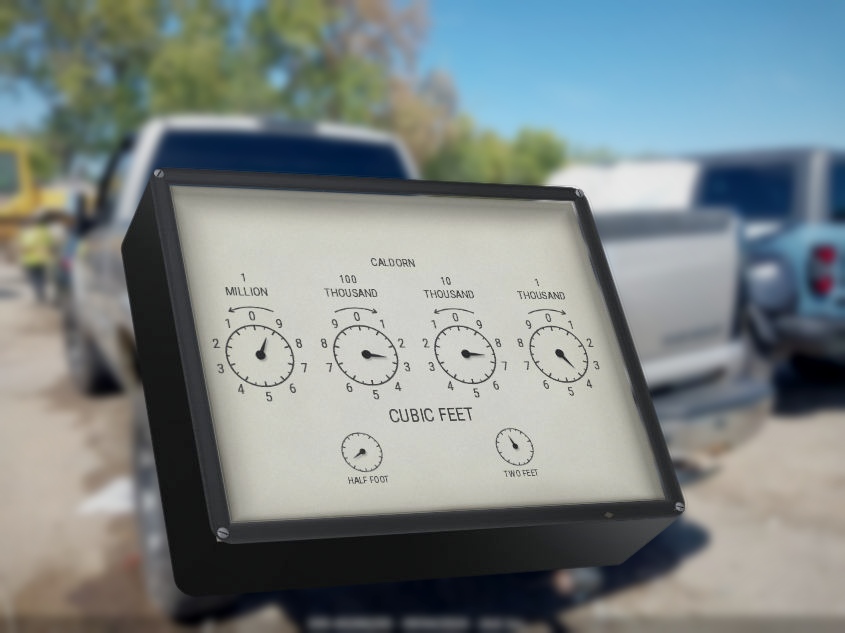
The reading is value=927400 unit=ft³
